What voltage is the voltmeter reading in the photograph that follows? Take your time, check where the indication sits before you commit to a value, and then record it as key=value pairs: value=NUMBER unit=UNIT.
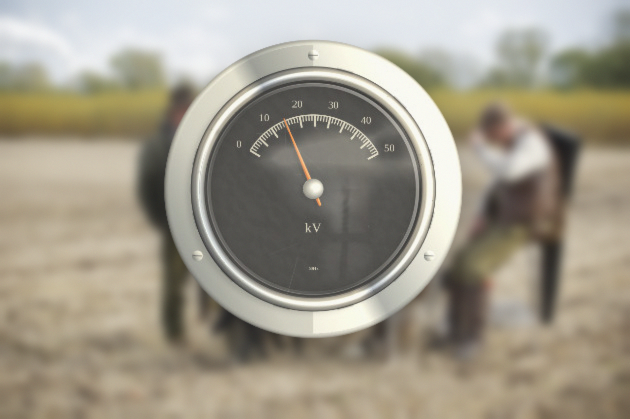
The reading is value=15 unit=kV
